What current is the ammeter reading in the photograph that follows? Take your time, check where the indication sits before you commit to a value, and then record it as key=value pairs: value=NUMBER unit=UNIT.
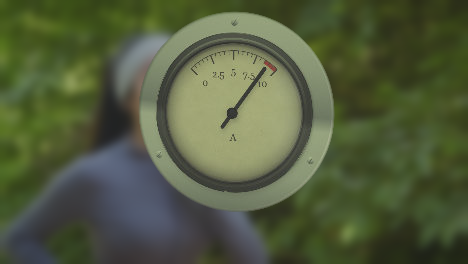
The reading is value=9 unit=A
